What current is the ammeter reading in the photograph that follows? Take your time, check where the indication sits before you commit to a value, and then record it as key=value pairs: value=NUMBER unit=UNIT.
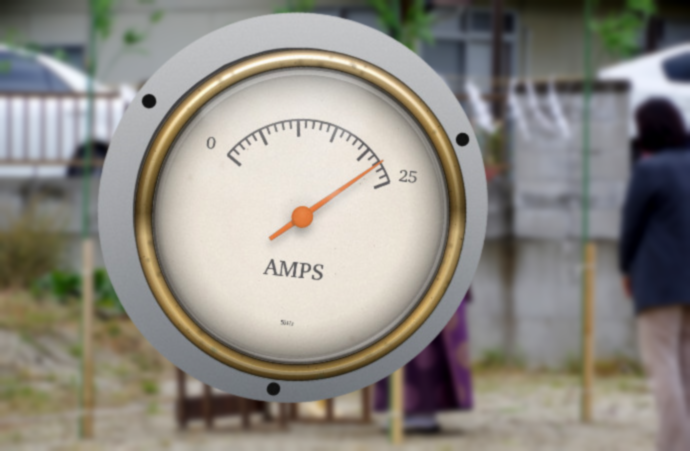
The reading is value=22 unit=A
